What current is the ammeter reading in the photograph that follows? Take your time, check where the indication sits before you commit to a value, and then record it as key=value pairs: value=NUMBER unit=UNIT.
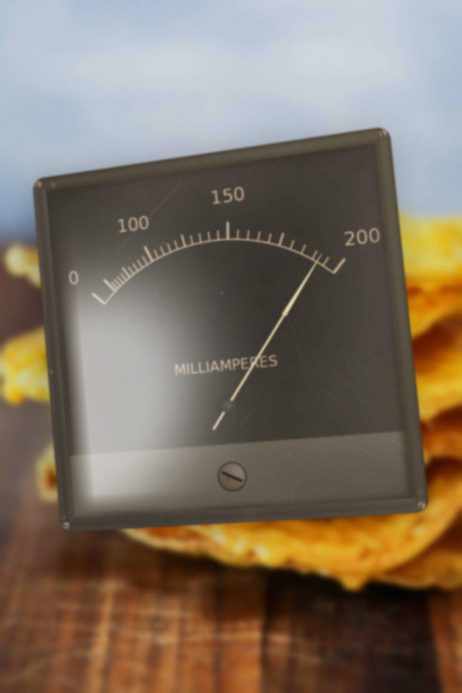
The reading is value=192.5 unit=mA
